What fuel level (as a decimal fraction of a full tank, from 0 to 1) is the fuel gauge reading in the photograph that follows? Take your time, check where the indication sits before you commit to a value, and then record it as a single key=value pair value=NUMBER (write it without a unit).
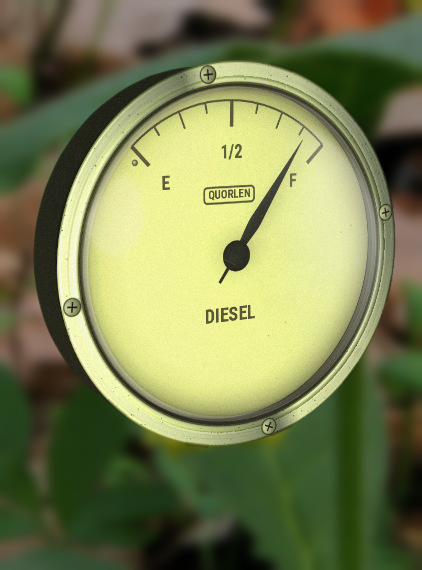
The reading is value=0.875
